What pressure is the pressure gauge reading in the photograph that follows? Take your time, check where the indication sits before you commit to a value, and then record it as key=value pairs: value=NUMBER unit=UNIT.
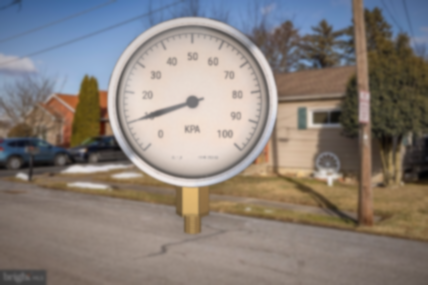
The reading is value=10 unit=kPa
